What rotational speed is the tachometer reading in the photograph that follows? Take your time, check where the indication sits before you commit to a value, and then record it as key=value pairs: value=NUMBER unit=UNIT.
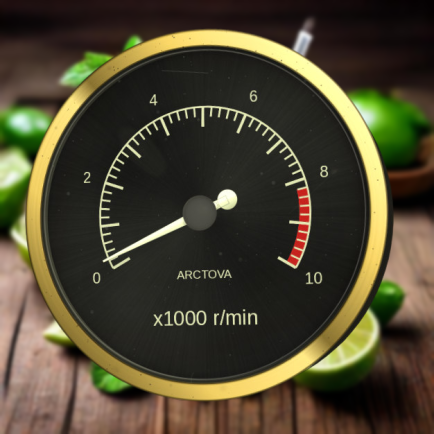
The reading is value=200 unit=rpm
